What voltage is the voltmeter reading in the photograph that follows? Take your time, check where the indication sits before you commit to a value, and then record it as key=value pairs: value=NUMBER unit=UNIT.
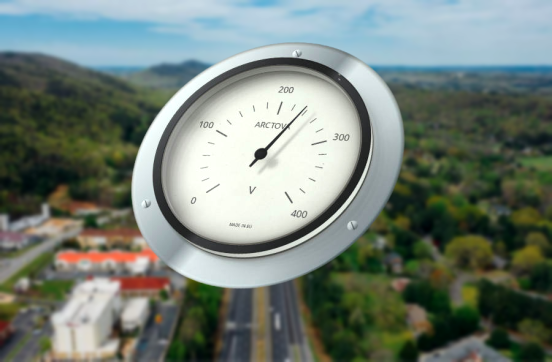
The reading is value=240 unit=V
